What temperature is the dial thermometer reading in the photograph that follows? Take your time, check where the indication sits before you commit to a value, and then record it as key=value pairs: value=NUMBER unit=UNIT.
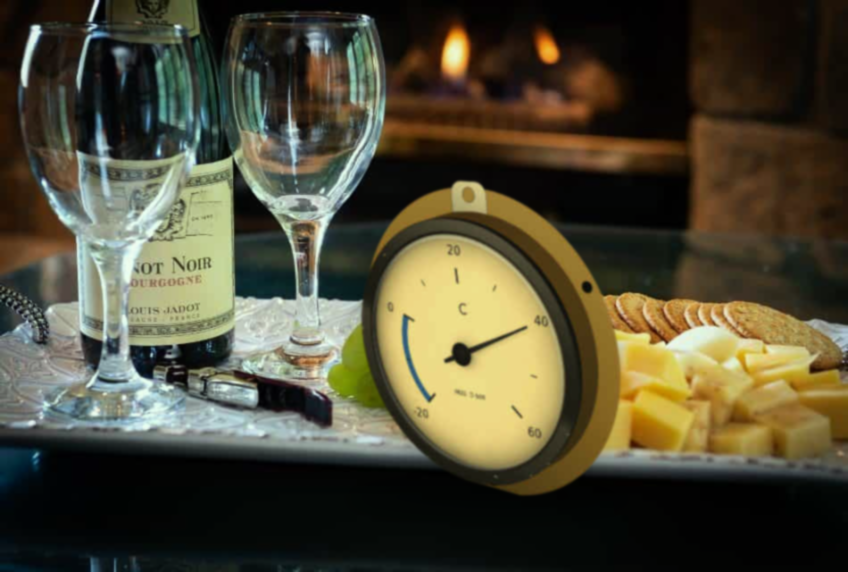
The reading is value=40 unit=°C
